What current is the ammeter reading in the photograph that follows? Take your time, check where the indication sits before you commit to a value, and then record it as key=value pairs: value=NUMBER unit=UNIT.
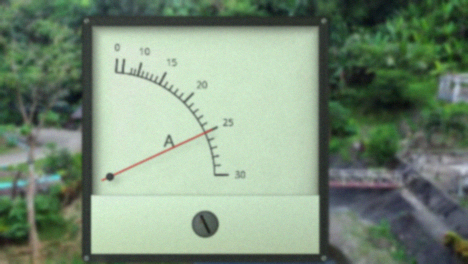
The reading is value=25 unit=A
